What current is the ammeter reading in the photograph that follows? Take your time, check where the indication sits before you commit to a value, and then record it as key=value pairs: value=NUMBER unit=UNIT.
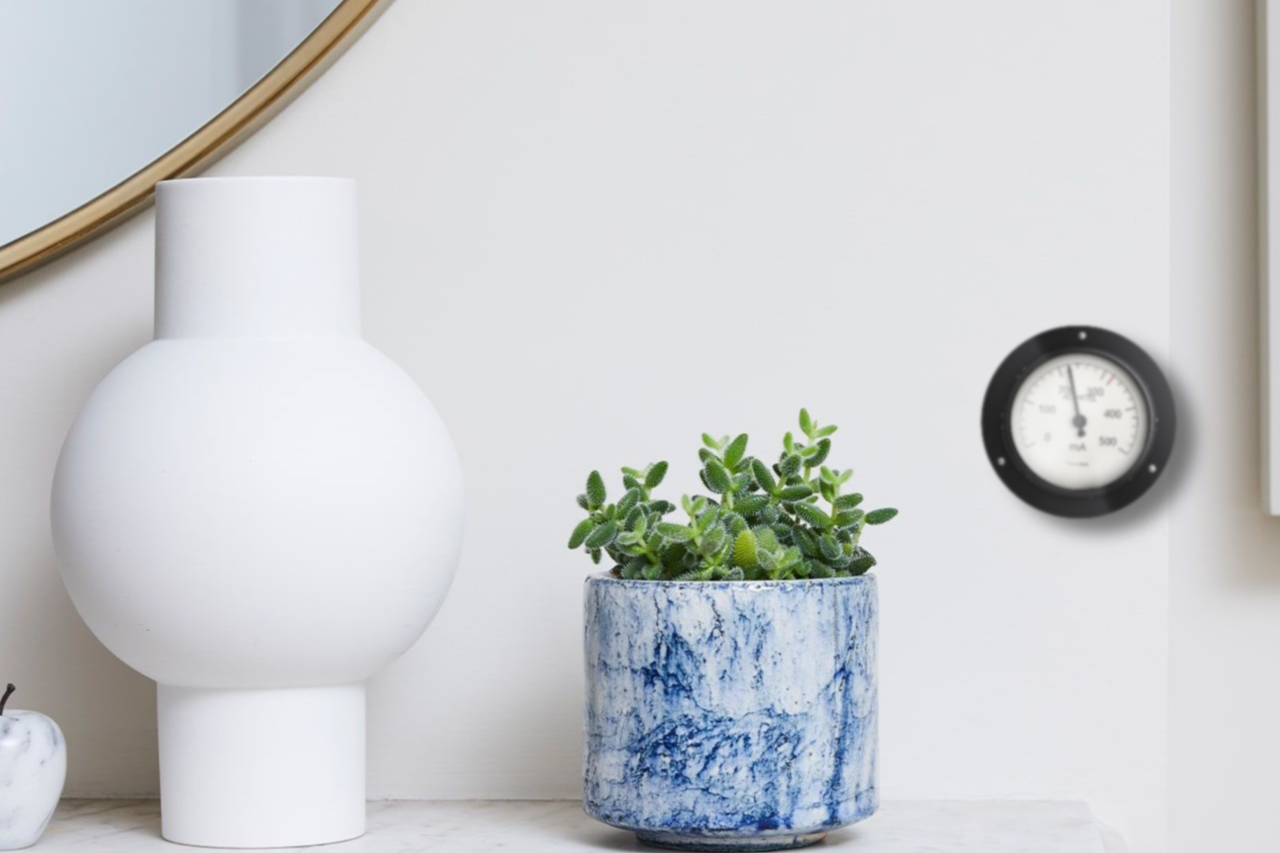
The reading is value=220 unit=mA
